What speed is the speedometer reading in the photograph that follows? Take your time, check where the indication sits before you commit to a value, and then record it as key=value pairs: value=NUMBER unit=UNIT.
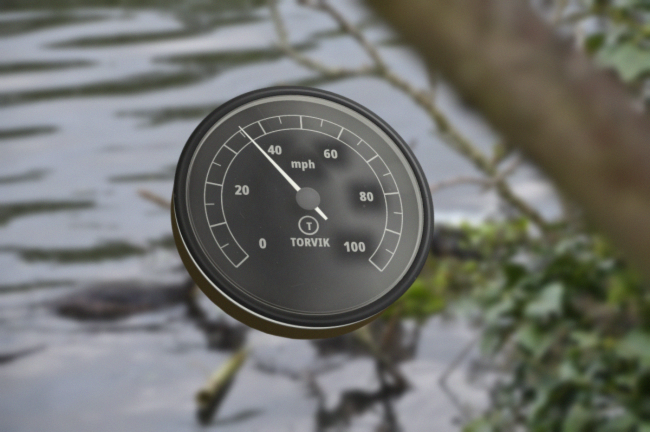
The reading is value=35 unit=mph
